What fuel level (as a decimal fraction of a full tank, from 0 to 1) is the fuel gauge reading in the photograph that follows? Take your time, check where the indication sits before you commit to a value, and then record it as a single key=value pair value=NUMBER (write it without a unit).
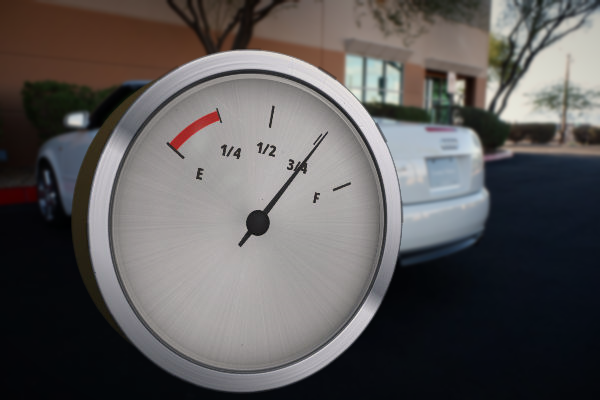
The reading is value=0.75
